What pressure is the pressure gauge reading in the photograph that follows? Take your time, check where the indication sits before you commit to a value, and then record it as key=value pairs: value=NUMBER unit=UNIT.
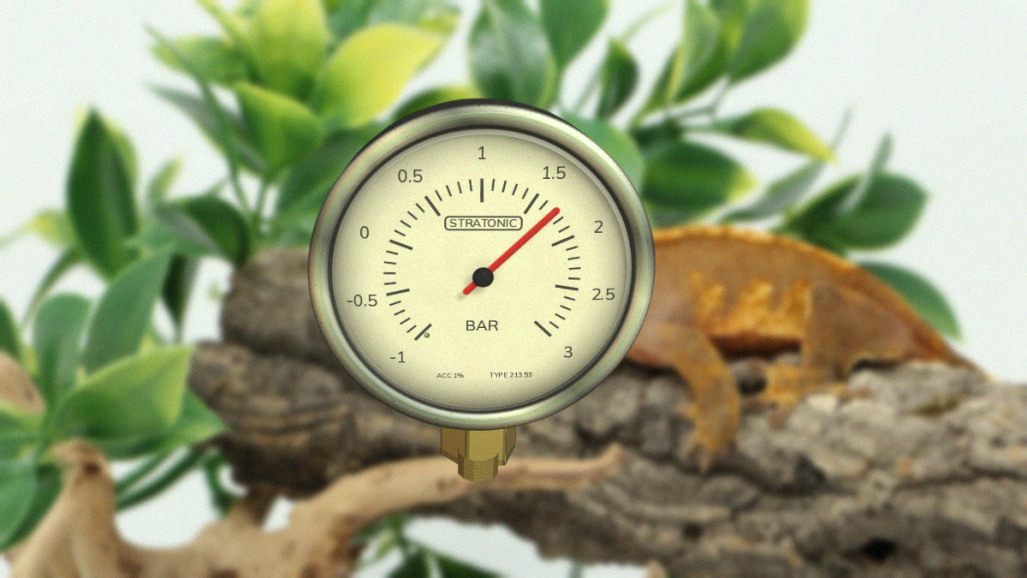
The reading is value=1.7 unit=bar
